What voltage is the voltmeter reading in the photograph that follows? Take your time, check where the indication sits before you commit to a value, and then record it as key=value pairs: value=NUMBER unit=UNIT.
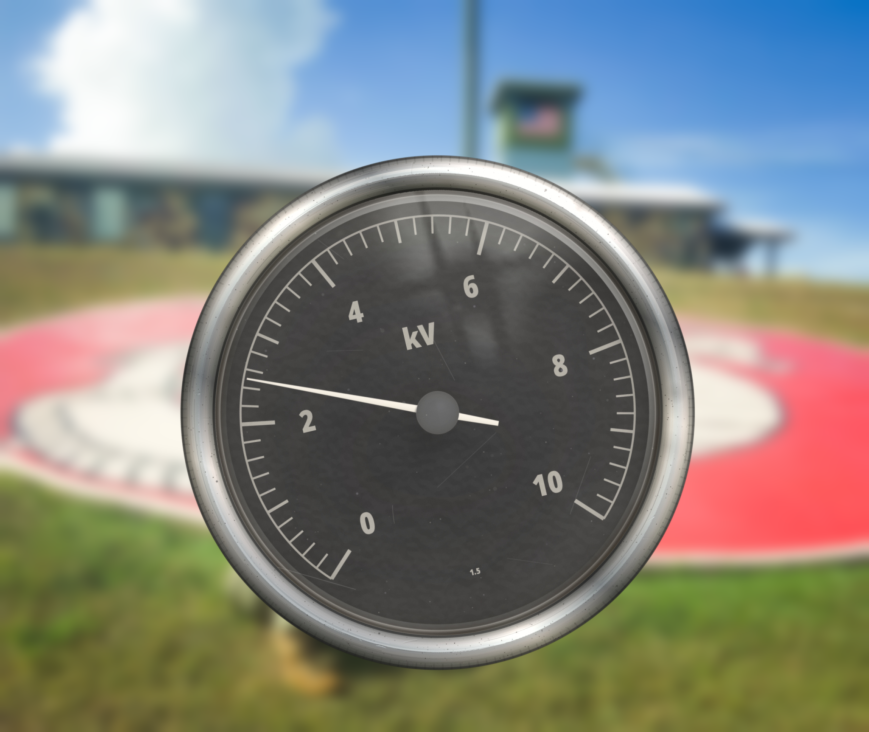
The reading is value=2.5 unit=kV
